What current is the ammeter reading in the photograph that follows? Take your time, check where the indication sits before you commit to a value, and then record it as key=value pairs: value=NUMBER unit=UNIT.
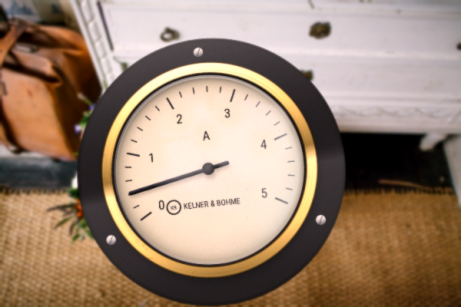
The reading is value=0.4 unit=A
